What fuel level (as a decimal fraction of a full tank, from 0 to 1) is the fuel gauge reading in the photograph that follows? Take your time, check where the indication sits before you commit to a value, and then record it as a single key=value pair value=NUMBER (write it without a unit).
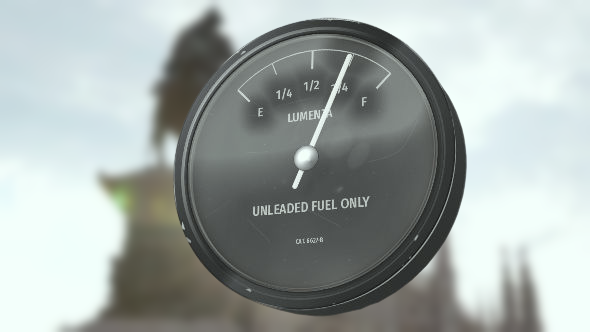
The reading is value=0.75
